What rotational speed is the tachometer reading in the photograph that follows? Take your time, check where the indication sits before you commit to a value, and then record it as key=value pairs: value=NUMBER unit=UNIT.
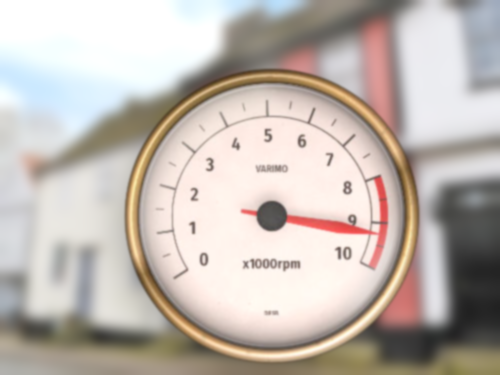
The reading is value=9250 unit=rpm
